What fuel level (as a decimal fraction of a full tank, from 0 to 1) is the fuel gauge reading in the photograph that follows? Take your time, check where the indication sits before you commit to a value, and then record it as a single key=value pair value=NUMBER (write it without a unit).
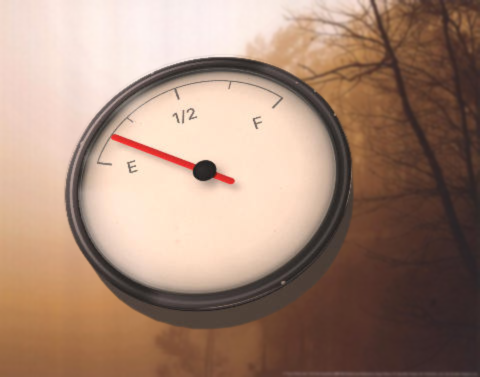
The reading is value=0.125
